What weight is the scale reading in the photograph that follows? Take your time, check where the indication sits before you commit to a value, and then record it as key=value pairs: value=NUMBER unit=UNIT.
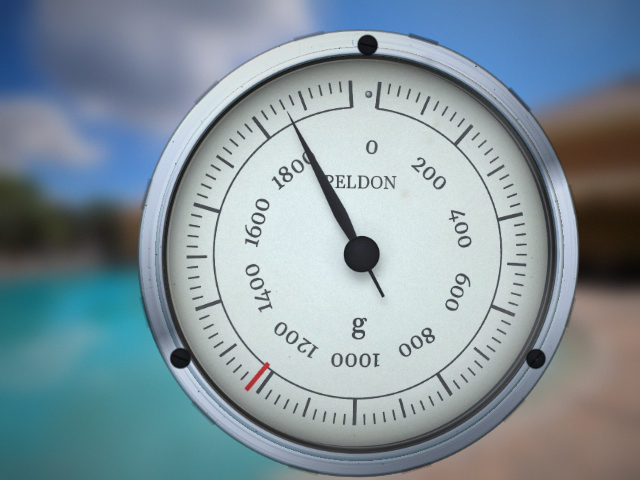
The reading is value=1860 unit=g
